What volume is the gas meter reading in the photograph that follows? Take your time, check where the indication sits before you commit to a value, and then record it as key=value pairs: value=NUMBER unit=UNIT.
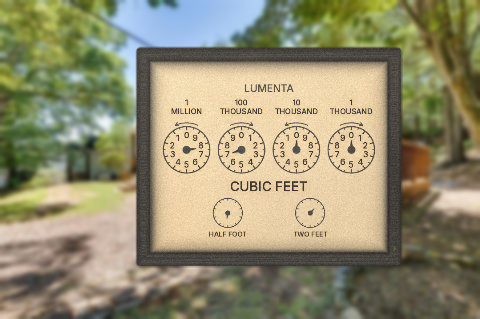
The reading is value=770000 unit=ft³
